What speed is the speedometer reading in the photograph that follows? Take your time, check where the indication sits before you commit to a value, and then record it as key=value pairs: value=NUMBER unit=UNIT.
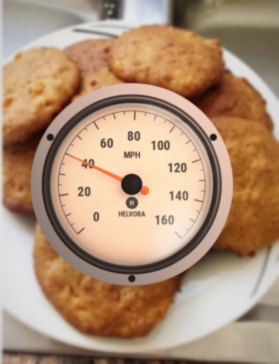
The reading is value=40 unit=mph
